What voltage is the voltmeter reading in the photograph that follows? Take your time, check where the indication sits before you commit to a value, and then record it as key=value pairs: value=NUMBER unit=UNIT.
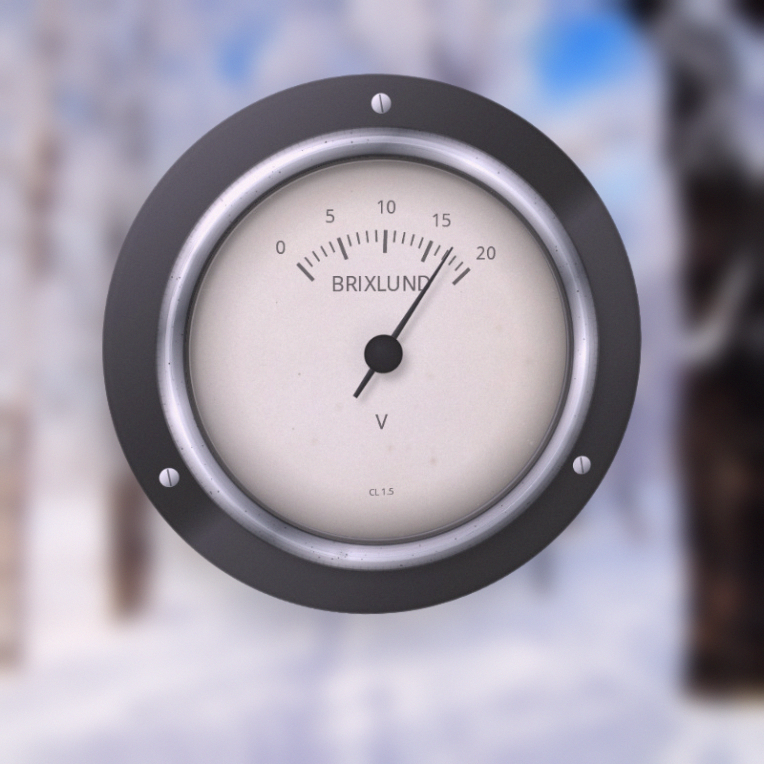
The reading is value=17 unit=V
